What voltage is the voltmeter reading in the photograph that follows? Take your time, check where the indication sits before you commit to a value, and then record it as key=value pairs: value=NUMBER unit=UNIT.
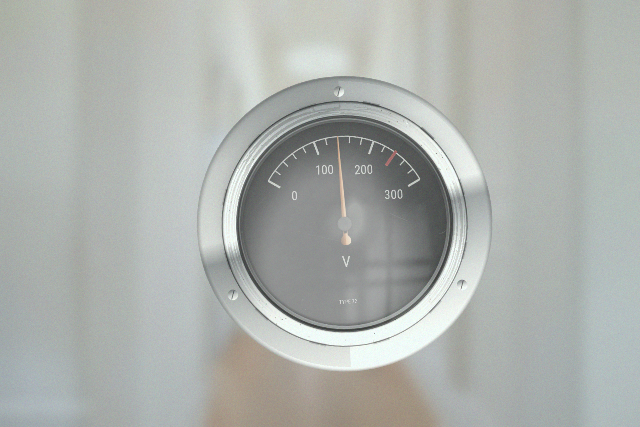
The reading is value=140 unit=V
